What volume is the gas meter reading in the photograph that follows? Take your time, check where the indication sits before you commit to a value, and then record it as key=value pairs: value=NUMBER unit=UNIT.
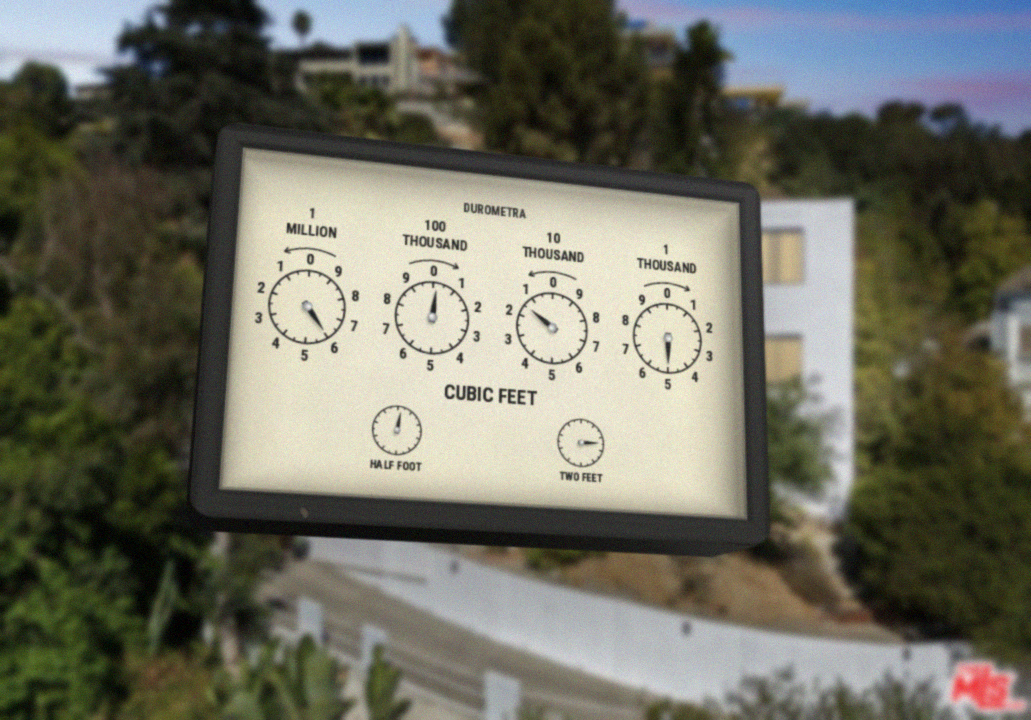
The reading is value=601500 unit=ft³
